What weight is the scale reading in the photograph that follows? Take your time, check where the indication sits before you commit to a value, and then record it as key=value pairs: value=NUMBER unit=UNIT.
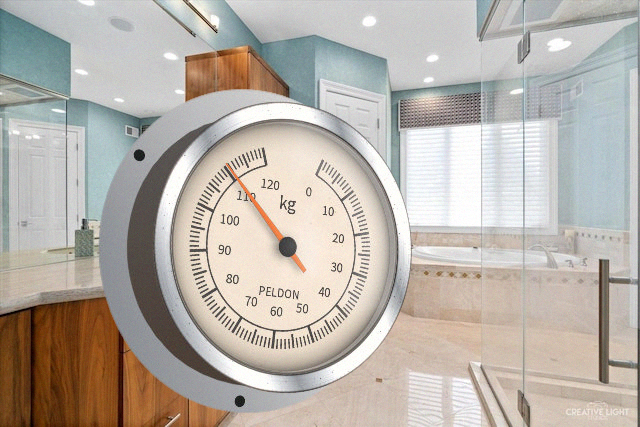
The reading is value=110 unit=kg
